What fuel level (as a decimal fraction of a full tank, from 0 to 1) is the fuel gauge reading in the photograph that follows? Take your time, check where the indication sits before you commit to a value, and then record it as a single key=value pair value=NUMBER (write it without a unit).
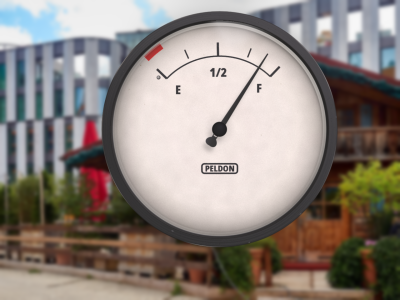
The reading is value=0.875
